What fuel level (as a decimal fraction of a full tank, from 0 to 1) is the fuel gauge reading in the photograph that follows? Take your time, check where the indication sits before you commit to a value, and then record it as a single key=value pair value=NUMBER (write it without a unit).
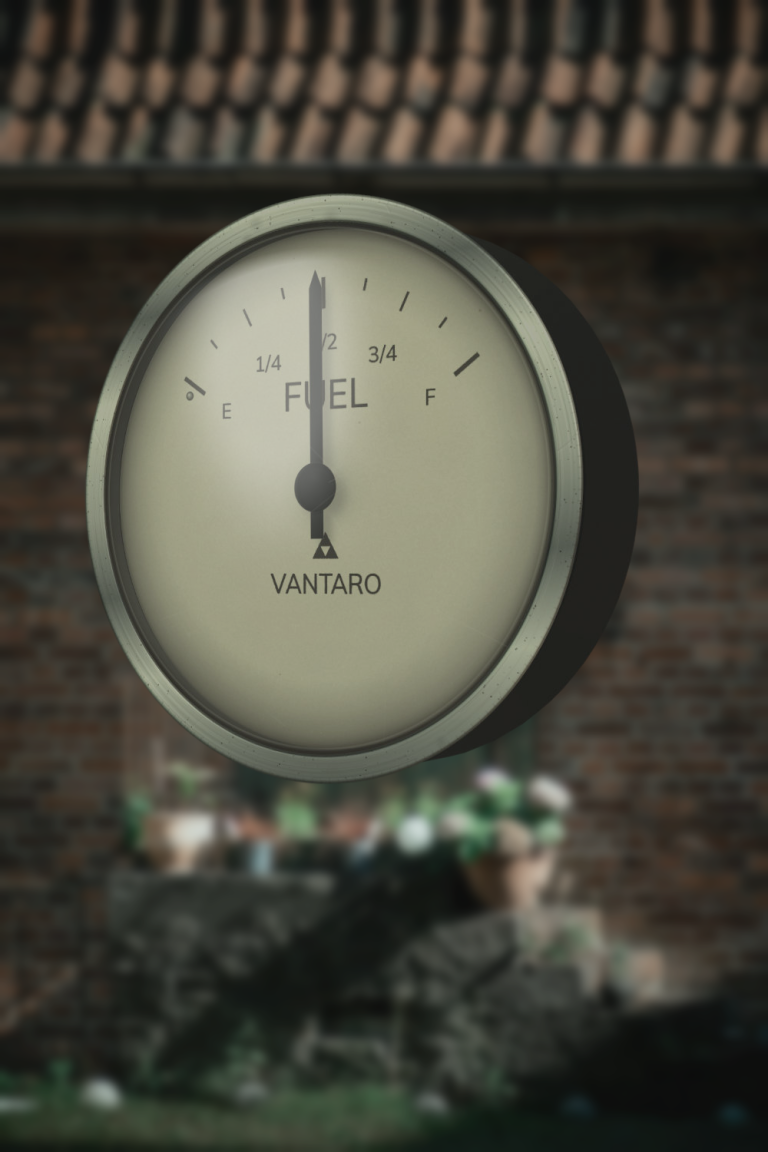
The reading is value=0.5
